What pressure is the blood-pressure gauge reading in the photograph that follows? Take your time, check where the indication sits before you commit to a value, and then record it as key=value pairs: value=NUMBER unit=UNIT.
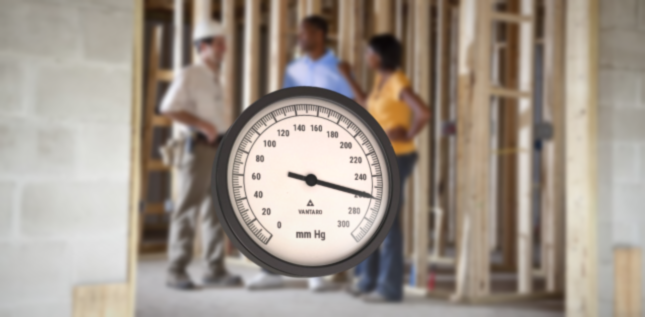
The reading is value=260 unit=mmHg
